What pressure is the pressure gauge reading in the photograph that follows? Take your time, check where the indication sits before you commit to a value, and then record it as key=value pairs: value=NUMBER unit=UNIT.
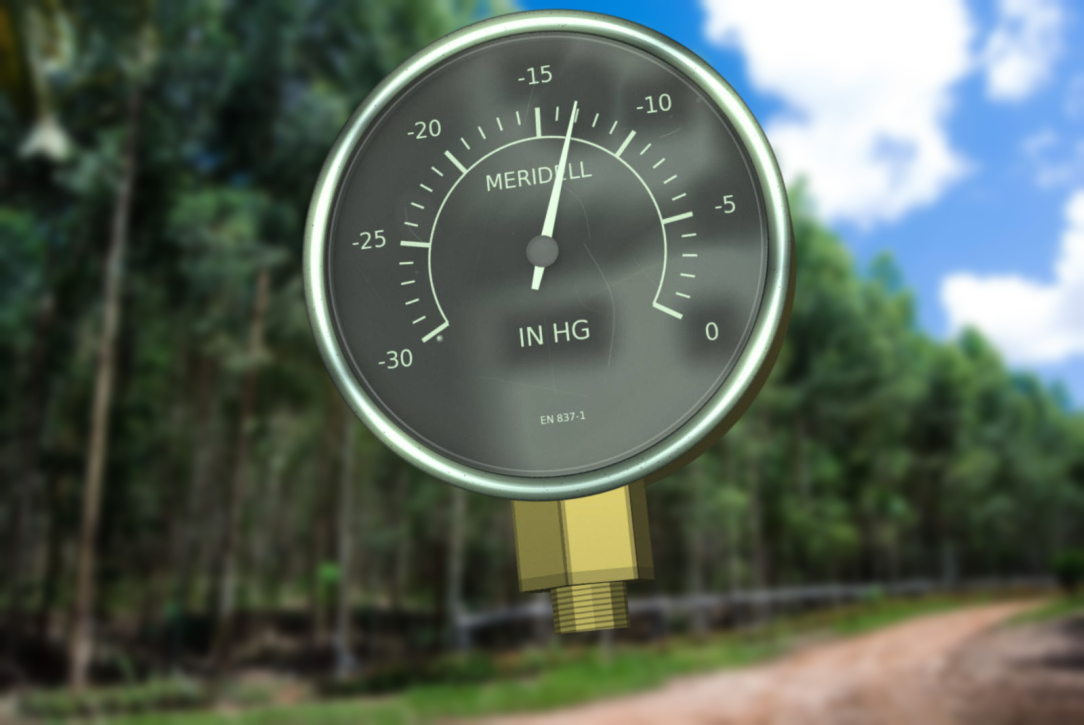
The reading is value=-13 unit=inHg
